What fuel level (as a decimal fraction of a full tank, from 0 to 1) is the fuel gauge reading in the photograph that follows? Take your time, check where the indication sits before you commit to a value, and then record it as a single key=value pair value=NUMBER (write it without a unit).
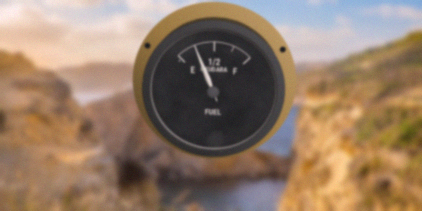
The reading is value=0.25
